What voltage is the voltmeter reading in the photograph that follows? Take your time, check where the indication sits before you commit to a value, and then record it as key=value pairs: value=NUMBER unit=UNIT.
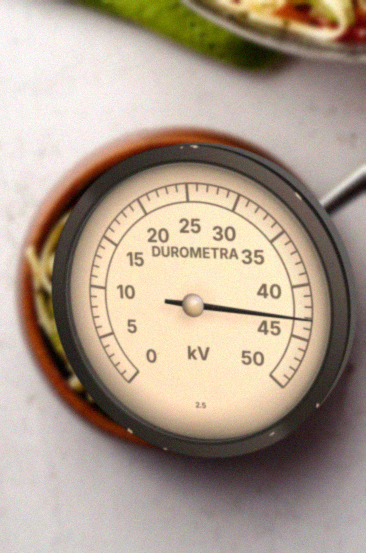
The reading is value=43 unit=kV
